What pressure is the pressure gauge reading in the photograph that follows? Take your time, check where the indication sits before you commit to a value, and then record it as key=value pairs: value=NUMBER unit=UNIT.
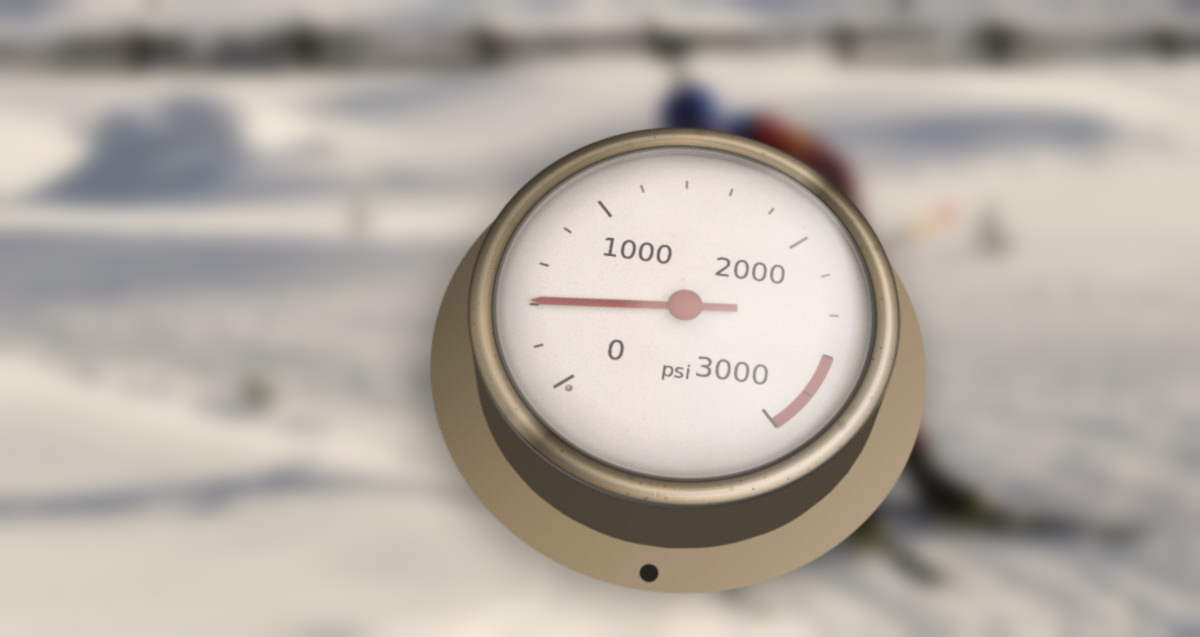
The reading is value=400 unit=psi
